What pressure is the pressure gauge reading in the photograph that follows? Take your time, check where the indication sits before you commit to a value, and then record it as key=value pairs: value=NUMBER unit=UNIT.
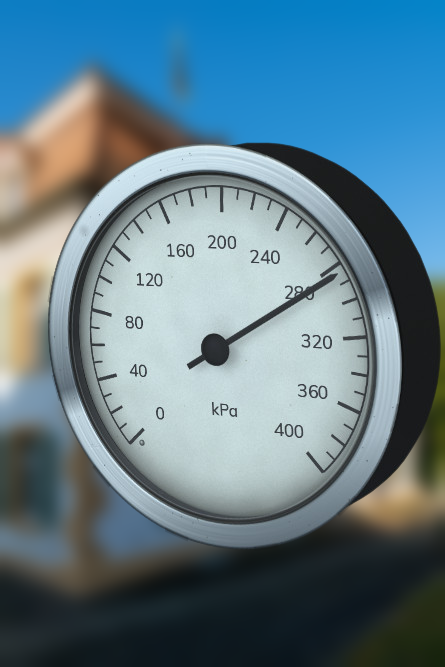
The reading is value=285 unit=kPa
